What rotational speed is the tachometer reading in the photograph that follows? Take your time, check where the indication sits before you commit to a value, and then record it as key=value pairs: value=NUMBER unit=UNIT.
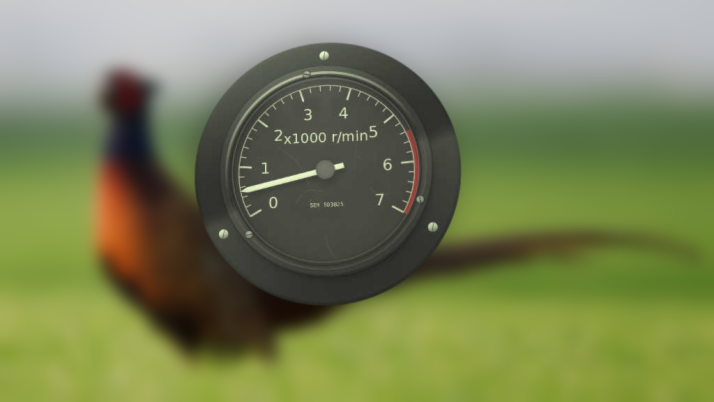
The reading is value=500 unit=rpm
